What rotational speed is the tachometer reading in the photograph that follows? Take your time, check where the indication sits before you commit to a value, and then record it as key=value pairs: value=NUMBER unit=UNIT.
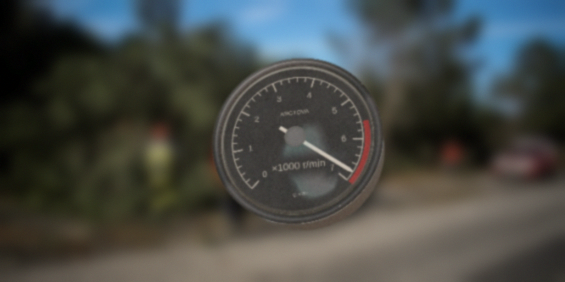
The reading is value=6800 unit=rpm
